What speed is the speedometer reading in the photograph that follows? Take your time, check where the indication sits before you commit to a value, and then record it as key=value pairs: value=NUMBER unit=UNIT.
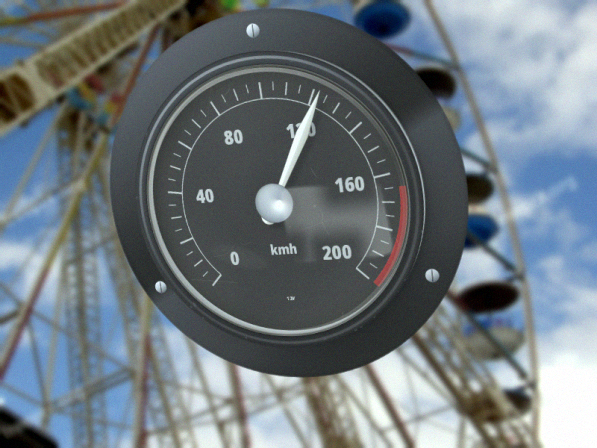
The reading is value=122.5 unit=km/h
